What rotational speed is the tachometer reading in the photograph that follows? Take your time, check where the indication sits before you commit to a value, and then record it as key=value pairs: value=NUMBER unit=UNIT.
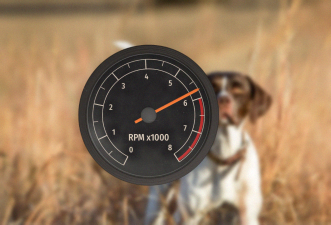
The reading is value=5750 unit=rpm
